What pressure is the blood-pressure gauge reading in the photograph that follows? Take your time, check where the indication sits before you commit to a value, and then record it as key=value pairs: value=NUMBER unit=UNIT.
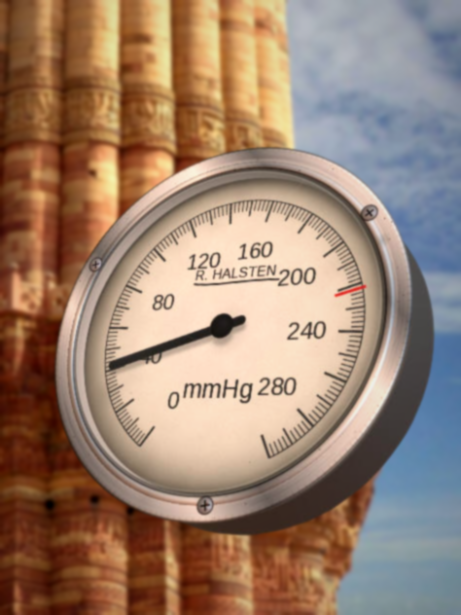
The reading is value=40 unit=mmHg
